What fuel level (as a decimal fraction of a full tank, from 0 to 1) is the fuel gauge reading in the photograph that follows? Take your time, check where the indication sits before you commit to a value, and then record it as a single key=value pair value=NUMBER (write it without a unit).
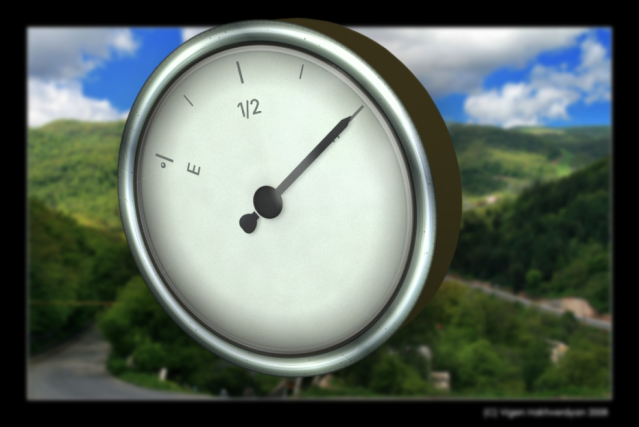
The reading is value=1
